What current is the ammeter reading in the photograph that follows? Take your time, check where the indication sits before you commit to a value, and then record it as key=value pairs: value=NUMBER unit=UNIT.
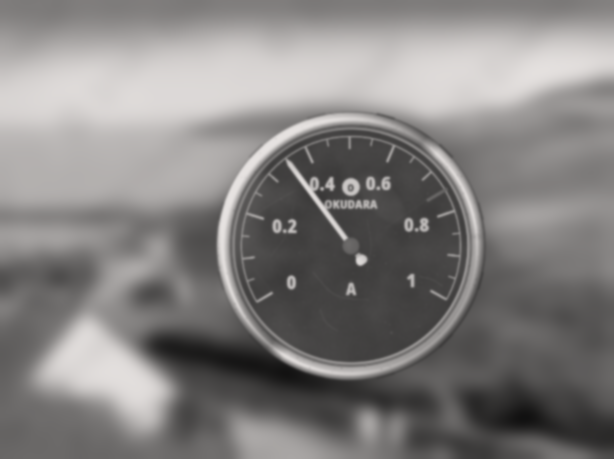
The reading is value=0.35 unit=A
